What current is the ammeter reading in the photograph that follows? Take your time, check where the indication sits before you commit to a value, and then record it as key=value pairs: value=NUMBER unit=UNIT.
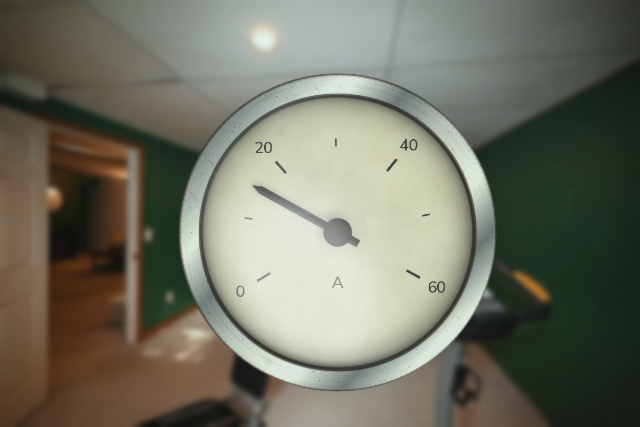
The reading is value=15 unit=A
